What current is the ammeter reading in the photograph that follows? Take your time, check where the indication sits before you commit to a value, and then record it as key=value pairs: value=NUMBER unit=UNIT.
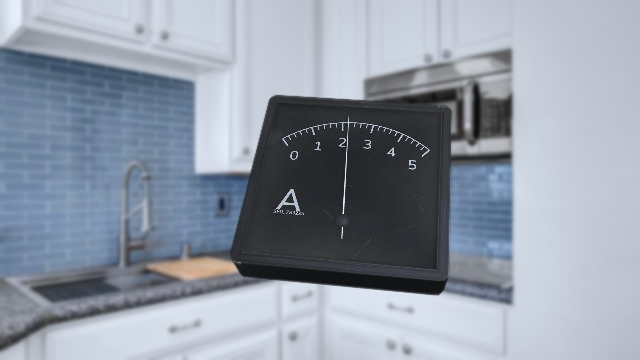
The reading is value=2.2 unit=A
